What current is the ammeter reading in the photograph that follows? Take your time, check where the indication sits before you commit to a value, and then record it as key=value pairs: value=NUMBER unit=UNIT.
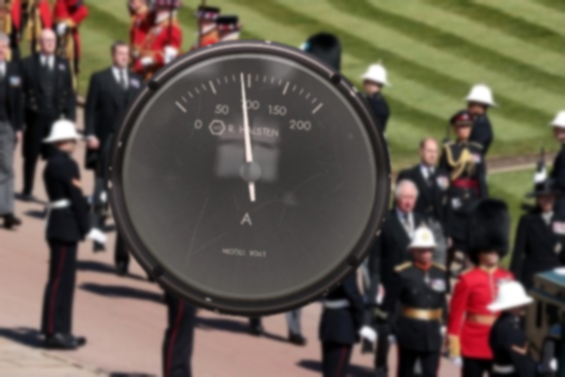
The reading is value=90 unit=A
